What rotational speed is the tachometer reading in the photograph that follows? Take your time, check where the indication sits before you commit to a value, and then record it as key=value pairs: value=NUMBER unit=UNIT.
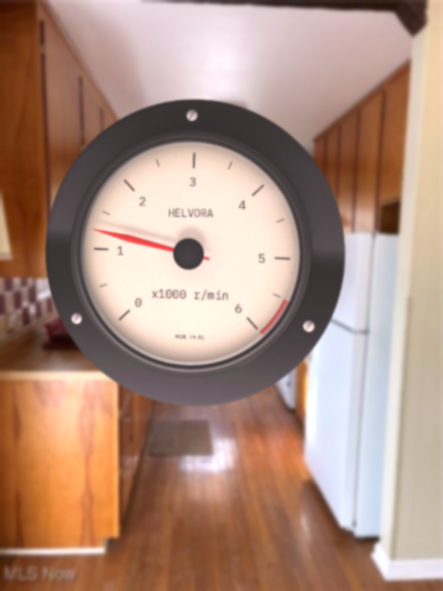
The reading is value=1250 unit=rpm
